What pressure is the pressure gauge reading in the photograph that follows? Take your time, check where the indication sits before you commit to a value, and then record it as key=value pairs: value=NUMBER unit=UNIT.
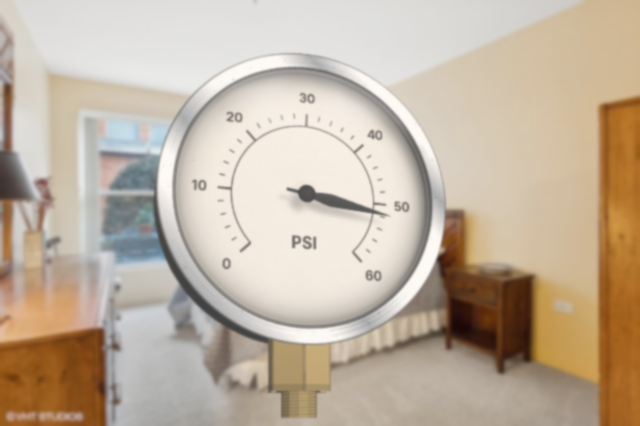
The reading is value=52 unit=psi
